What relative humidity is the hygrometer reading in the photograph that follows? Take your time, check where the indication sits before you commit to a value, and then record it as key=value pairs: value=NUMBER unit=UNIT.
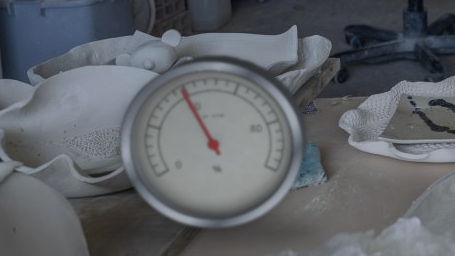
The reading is value=40 unit=%
